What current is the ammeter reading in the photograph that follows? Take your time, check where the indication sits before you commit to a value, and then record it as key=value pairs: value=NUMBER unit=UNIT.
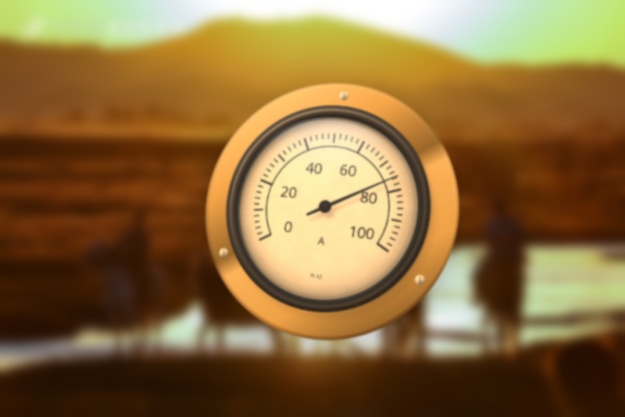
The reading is value=76 unit=A
